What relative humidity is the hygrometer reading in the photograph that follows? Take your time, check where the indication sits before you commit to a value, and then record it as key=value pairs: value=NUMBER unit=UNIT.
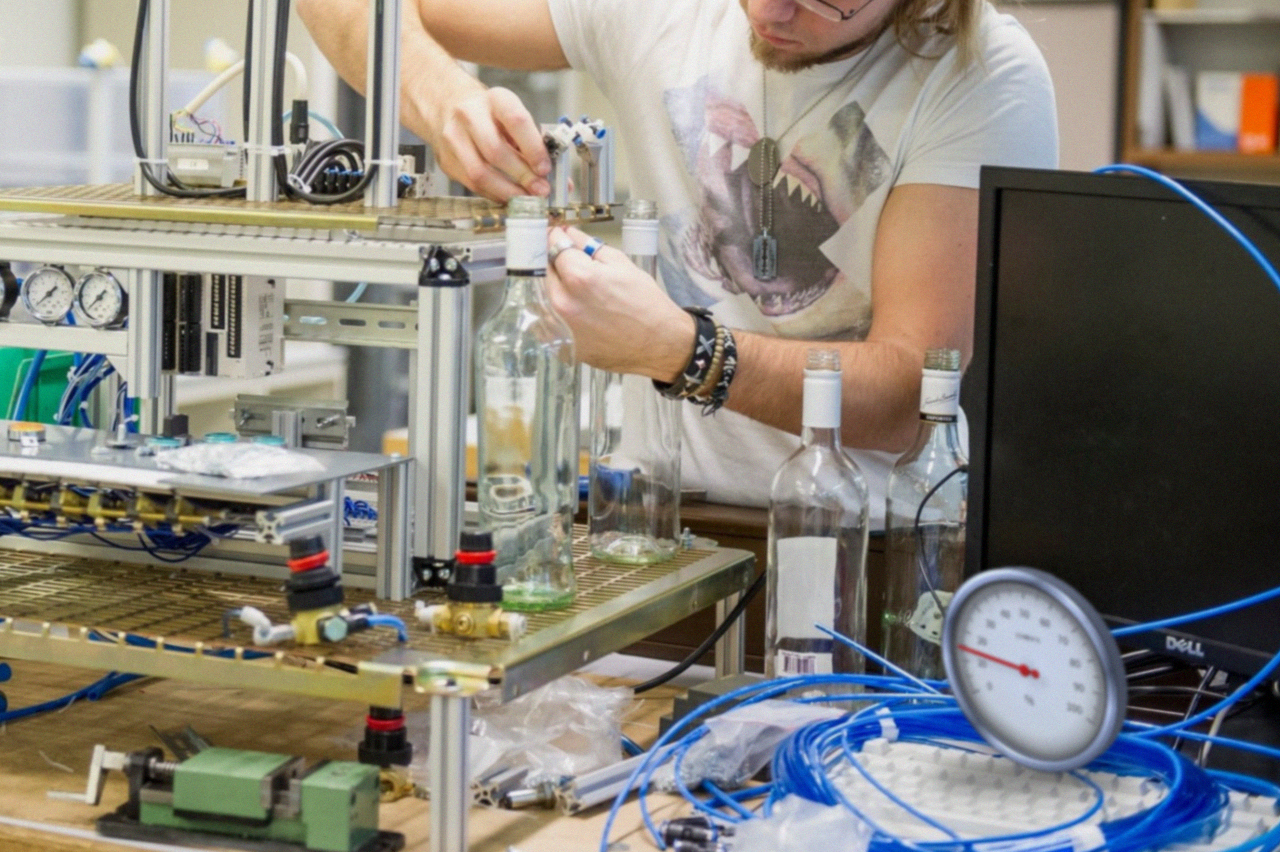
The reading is value=15 unit=%
